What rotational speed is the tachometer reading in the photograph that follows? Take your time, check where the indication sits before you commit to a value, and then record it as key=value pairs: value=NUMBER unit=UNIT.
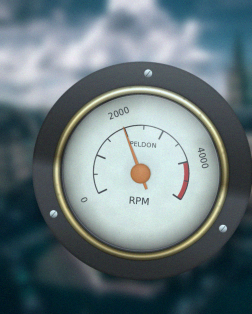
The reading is value=2000 unit=rpm
